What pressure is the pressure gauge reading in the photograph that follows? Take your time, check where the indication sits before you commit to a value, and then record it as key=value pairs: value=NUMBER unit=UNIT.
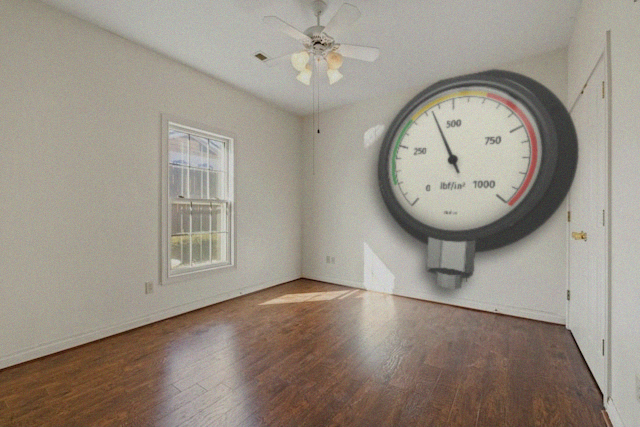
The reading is value=425 unit=psi
